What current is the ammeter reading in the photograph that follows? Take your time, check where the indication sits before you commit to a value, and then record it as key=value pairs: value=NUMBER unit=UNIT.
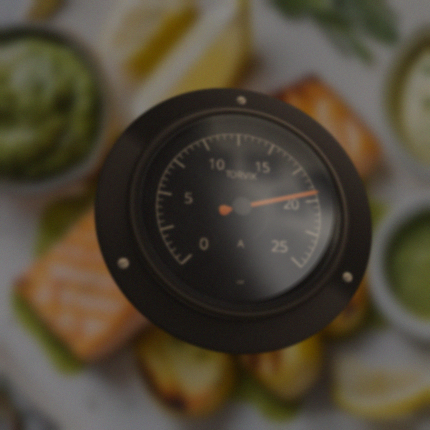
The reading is value=19.5 unit=A
